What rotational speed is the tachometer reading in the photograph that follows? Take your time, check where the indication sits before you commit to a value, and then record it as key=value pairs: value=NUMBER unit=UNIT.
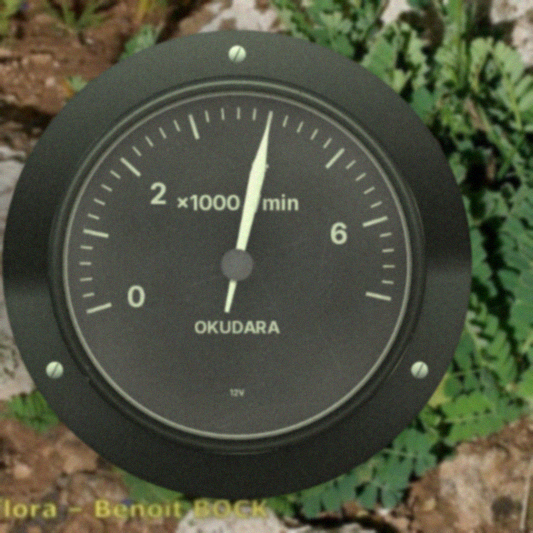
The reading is value=4000 unit=rpm
